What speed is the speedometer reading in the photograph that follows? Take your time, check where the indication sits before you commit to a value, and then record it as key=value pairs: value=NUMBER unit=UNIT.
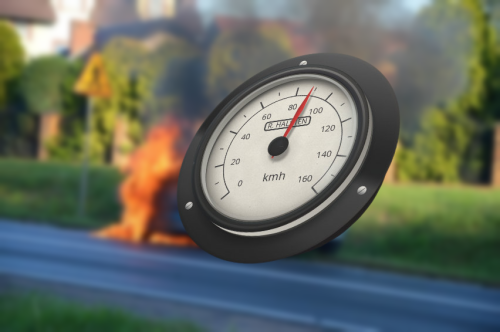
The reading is value=90 unit=km/h
